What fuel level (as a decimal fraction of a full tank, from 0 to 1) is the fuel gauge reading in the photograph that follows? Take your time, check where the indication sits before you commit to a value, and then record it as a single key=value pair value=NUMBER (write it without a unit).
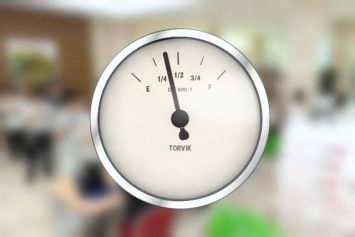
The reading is value=0.375
